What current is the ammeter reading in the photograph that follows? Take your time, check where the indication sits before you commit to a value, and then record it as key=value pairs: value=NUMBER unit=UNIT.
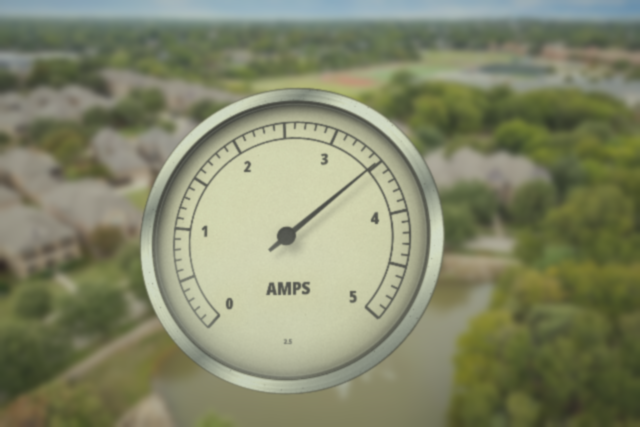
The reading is value=3.5 unit=A
